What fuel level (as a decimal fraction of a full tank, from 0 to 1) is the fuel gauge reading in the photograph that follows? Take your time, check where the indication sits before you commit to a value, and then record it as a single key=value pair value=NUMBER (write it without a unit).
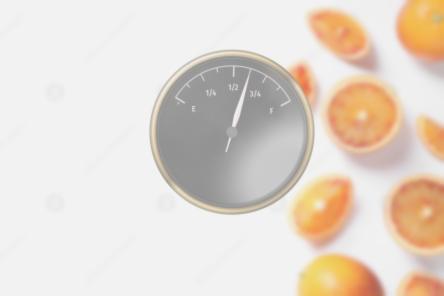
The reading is value=0.625
